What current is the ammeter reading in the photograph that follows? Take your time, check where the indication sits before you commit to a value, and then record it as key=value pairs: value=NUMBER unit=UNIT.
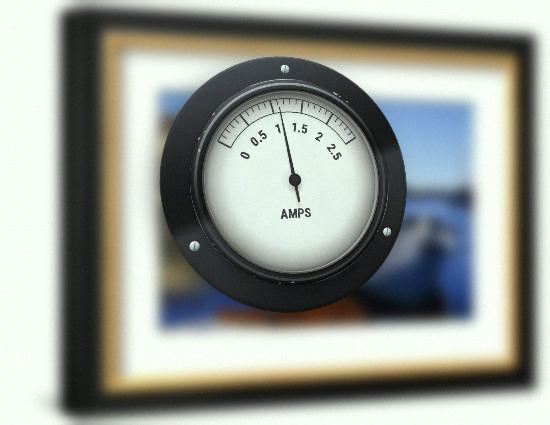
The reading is value=1.1 unit=A
